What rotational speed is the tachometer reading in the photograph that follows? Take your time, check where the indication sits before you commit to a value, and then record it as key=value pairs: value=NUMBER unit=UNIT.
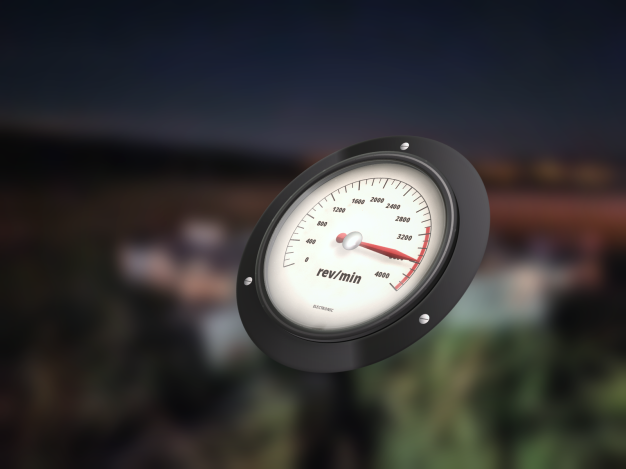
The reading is value=3600 unit=rpm
